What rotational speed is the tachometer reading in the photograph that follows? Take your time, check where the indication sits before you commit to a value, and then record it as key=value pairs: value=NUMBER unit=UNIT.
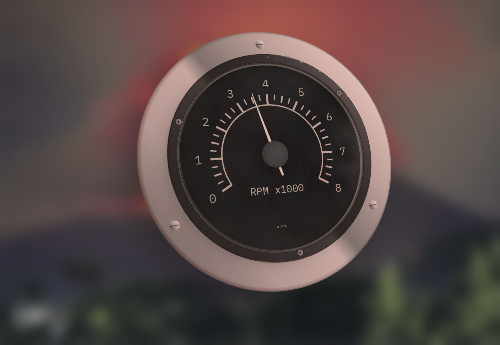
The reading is value=3500 unit=rpm
